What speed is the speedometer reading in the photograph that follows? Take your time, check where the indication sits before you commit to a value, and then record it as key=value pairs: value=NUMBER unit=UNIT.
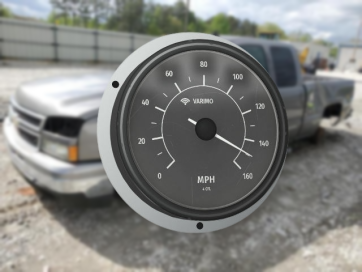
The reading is value=150 unit=mph
